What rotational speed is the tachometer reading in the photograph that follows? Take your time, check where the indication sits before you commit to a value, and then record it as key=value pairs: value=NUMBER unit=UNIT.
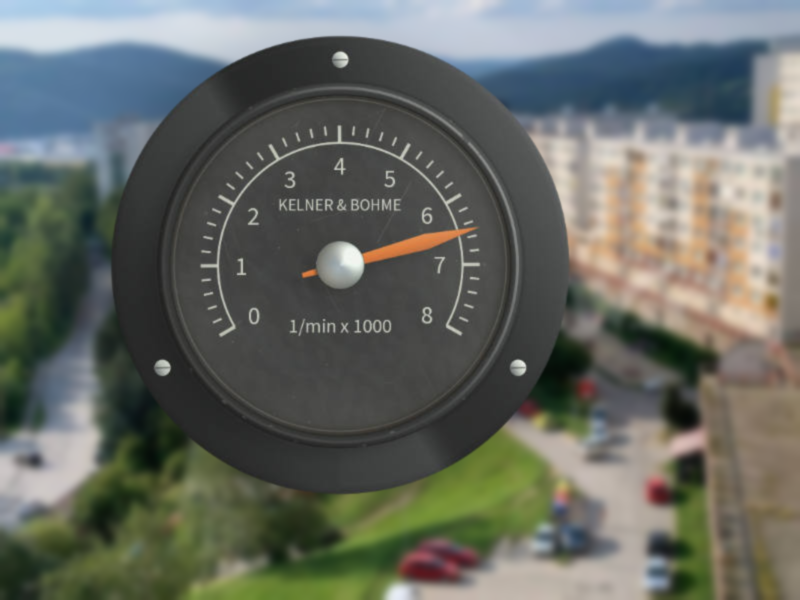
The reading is value=6500 unit=rpm
